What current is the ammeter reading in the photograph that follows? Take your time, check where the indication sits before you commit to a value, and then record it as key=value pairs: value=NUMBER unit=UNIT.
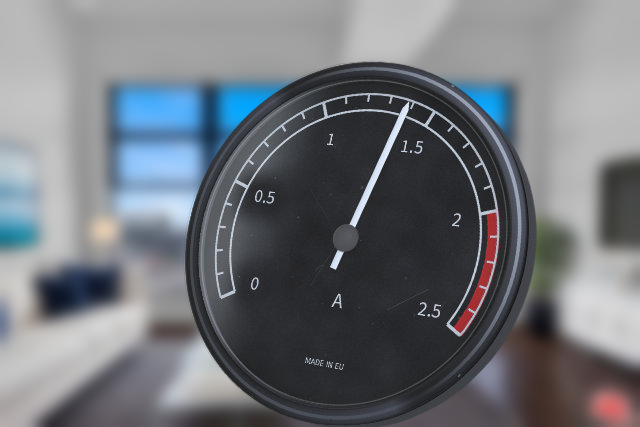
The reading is value=1.4 unit=A
